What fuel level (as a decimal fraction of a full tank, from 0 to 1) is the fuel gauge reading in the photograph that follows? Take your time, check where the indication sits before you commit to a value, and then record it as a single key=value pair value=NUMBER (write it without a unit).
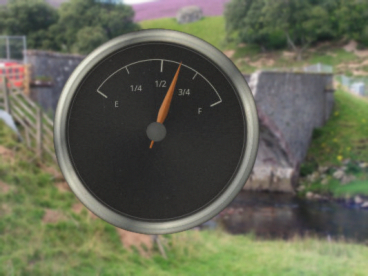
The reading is value=0.625
